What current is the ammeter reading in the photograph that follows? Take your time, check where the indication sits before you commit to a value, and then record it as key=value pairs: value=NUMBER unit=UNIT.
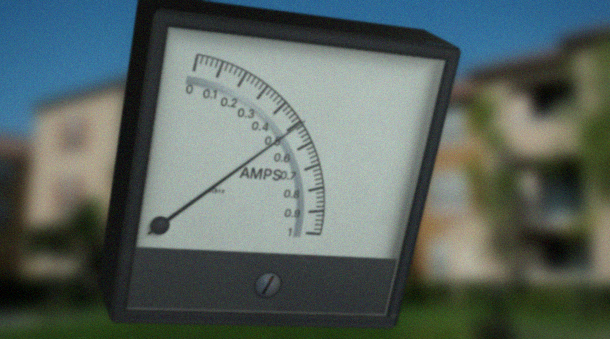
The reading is value=0.5 unit=A
